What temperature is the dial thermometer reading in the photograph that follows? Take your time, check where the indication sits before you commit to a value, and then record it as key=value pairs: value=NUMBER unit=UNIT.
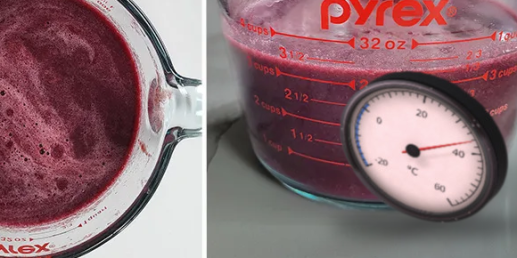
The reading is value=36 unit=°C
